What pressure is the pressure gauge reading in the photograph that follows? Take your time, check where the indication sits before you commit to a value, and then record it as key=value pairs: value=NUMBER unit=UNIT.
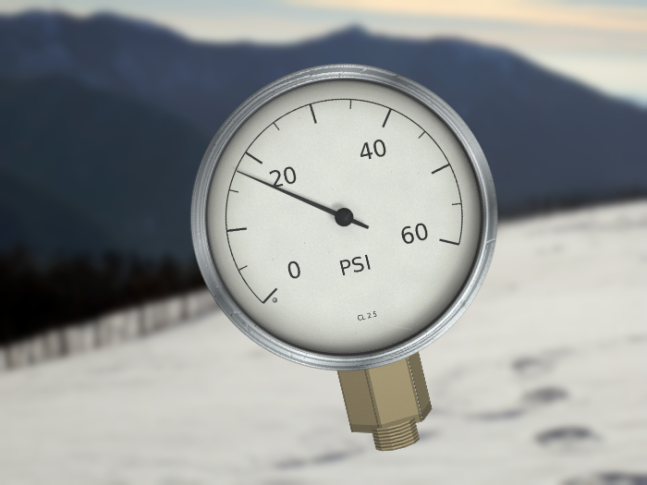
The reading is value=17.5 unit=psi
